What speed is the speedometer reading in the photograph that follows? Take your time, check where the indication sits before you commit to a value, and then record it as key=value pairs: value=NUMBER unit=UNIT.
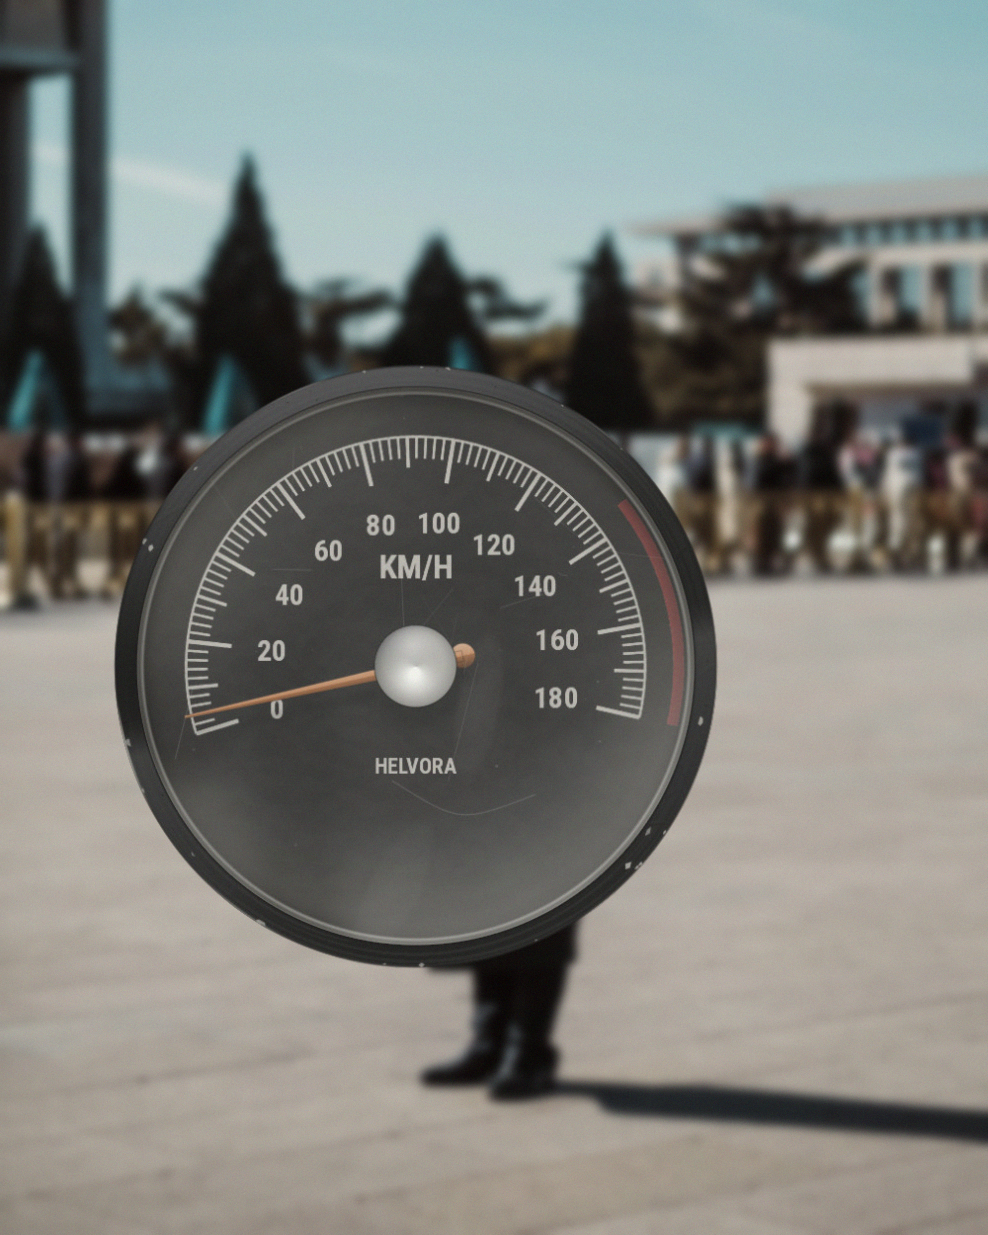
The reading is value=4 unit=km/h
